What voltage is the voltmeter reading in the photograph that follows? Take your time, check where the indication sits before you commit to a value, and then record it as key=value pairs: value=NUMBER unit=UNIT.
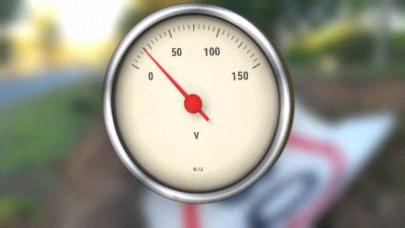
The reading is value=20 unit=V
